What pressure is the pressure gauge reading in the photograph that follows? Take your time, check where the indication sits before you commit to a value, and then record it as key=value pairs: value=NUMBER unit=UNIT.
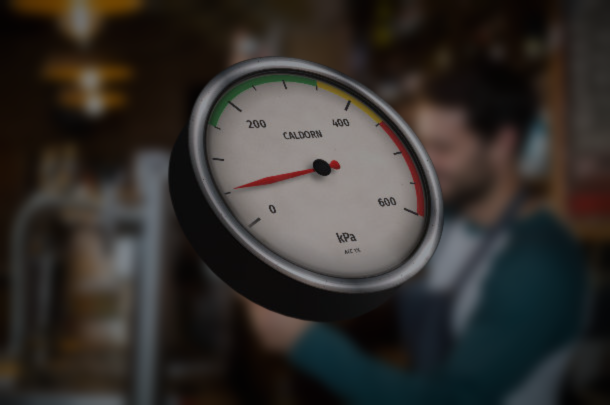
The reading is value=50 unit=kPa
